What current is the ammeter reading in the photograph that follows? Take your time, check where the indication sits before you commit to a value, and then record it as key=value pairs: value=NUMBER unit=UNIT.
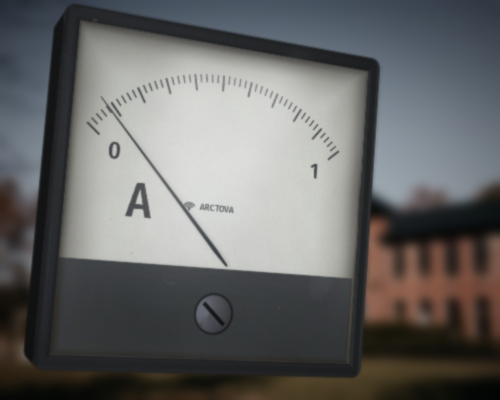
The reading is value=0.08 unit=A
